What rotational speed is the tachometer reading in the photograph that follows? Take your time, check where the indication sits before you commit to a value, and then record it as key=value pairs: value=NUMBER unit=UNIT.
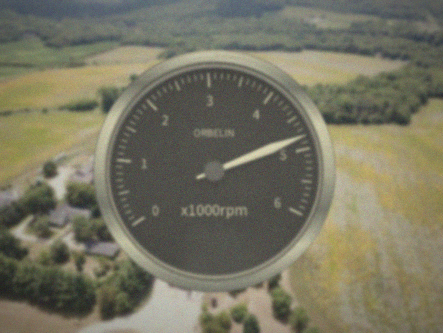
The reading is value=4800 unit=rpm
